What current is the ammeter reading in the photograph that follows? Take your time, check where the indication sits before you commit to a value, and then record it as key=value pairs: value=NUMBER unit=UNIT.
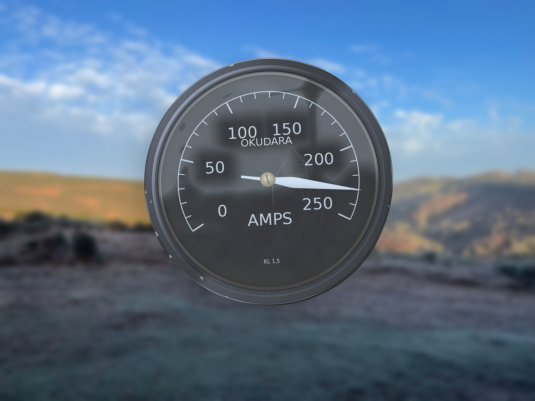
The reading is value=230 unit=A
